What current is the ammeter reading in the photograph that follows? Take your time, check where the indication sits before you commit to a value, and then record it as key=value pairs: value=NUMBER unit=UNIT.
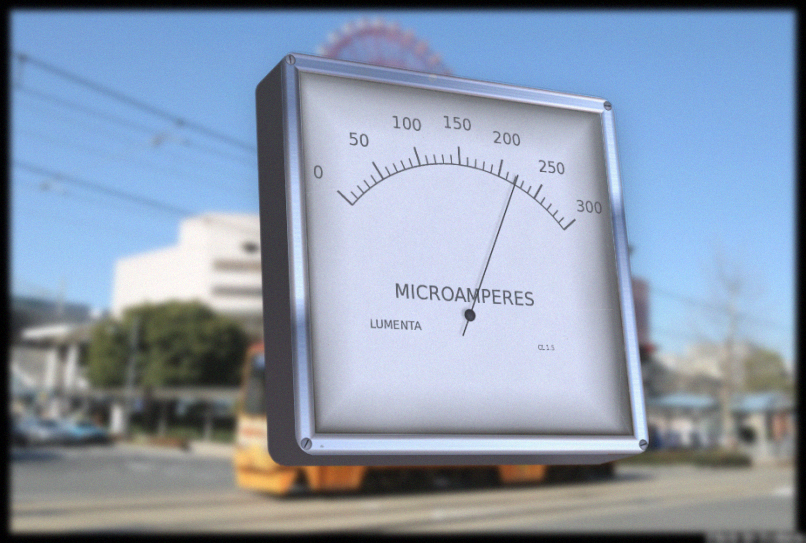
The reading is value=220 unit=µA
